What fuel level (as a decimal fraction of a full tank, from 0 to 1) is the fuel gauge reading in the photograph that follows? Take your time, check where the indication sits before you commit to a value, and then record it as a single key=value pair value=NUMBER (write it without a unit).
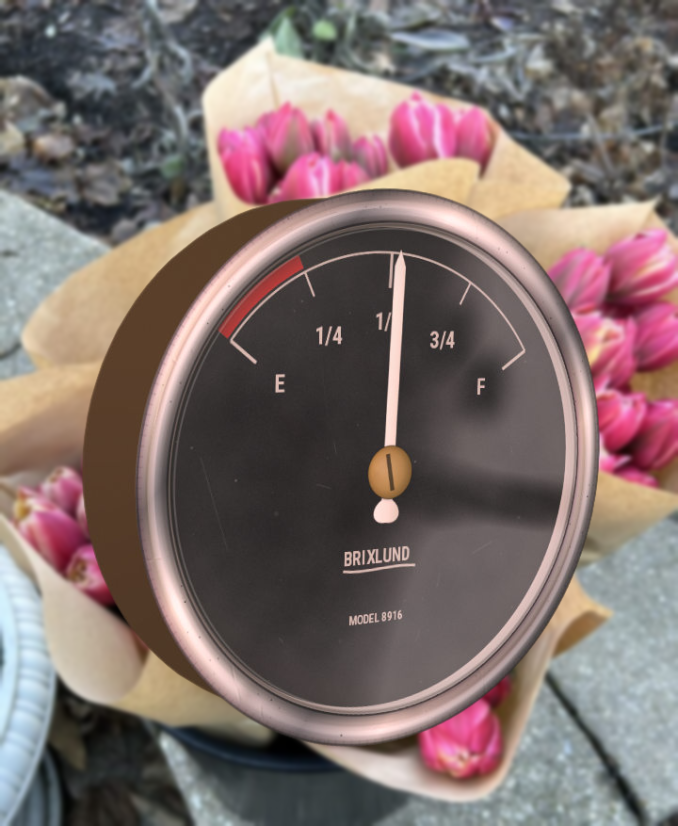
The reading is value=0.5
